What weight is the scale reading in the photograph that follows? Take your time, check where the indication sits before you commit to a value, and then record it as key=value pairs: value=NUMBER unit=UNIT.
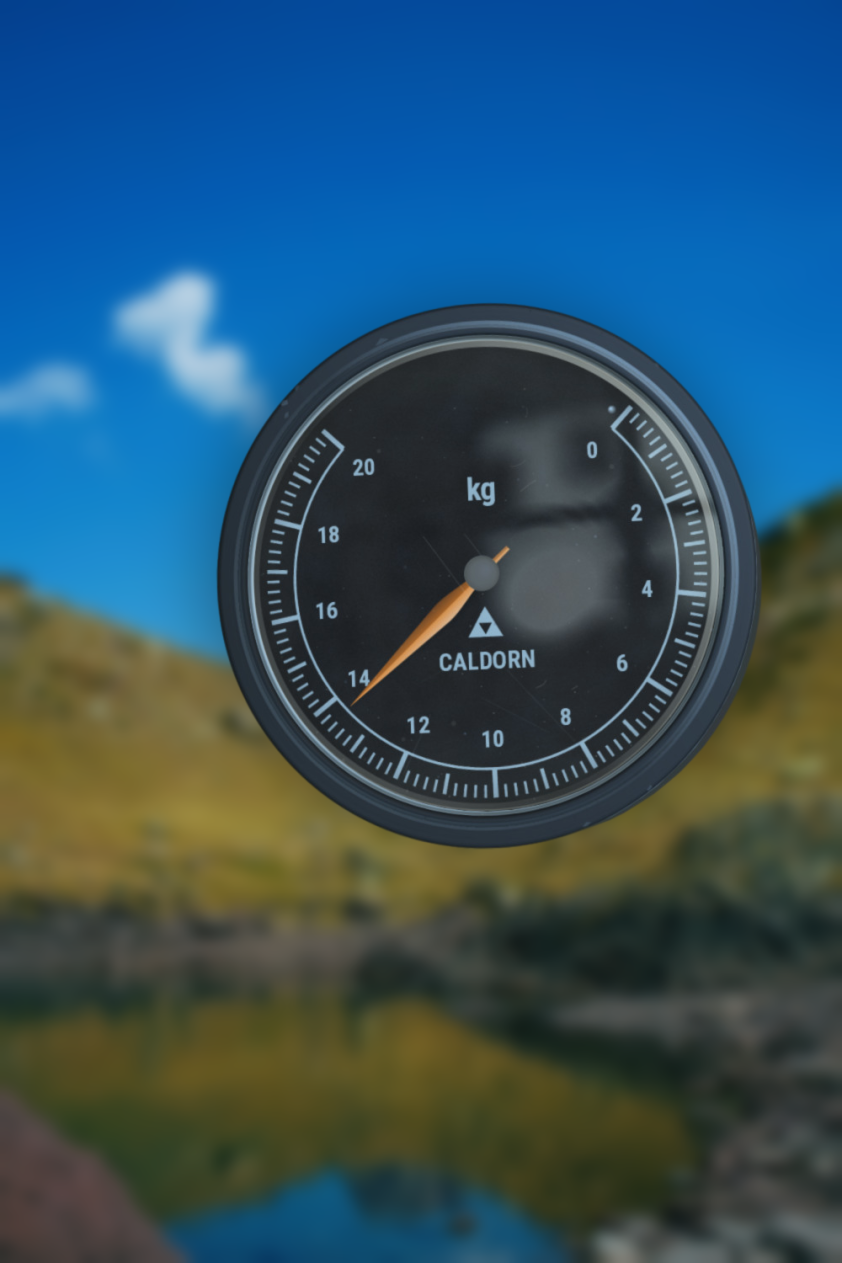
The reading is value=13.6 unit=kg
